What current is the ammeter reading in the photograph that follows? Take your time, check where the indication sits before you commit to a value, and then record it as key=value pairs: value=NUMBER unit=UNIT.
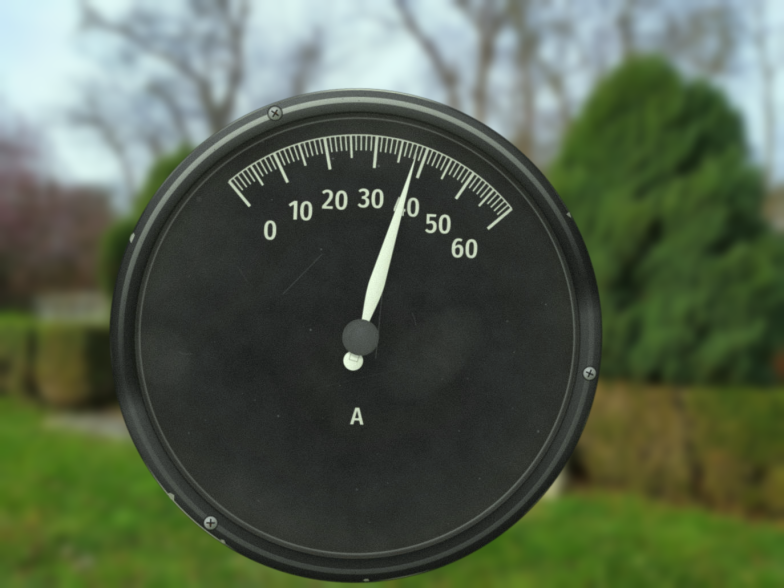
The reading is value=38 unit=A
